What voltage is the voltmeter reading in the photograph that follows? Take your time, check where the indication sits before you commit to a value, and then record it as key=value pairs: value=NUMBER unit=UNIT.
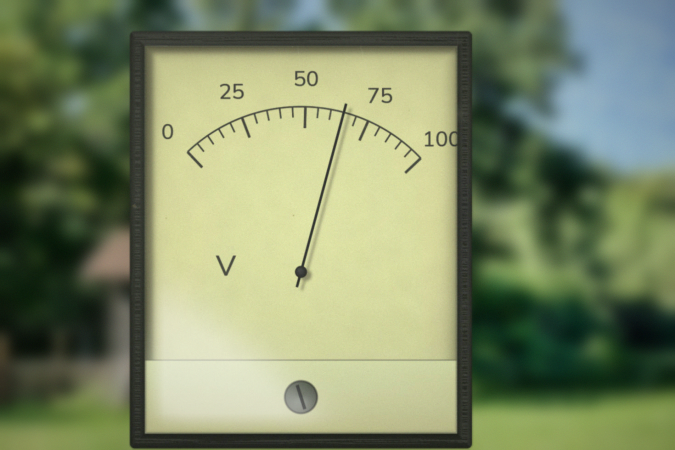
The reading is value=65 unit=V
